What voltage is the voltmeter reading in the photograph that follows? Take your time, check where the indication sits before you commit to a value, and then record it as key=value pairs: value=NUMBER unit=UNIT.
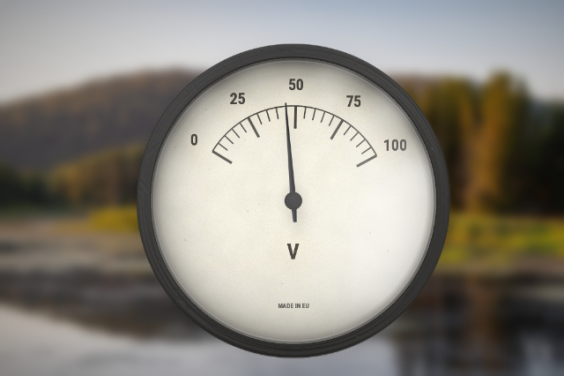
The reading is value=45 unit=V
